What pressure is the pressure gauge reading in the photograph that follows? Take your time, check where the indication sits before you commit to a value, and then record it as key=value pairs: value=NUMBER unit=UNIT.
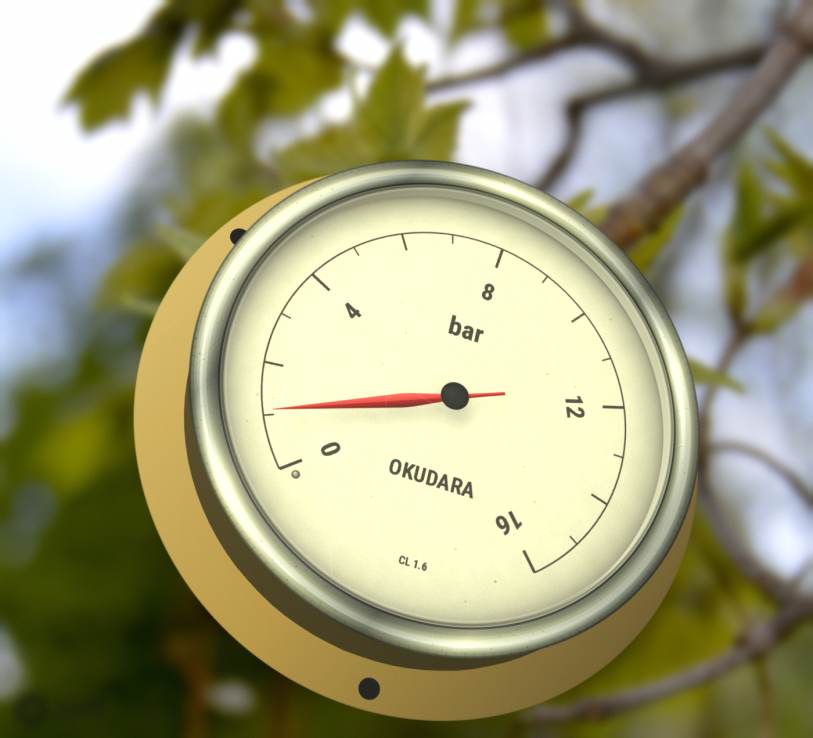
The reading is value=1 unit=bar
